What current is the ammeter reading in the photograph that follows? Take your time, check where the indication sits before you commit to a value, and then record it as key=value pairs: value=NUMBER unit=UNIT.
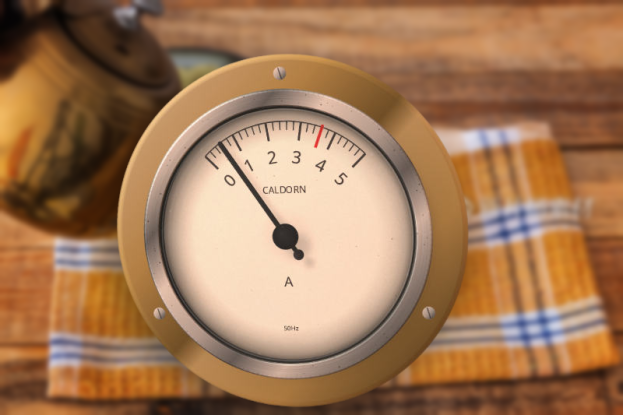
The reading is value=0.6 unit=A
